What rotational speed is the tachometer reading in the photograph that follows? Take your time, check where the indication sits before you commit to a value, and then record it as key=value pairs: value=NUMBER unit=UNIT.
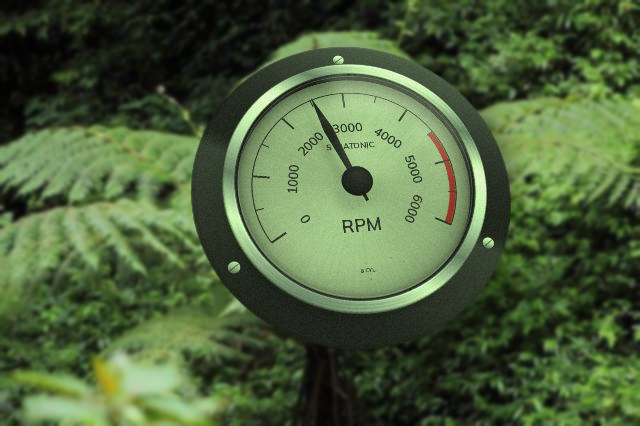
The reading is value=2500 unit=rpm
